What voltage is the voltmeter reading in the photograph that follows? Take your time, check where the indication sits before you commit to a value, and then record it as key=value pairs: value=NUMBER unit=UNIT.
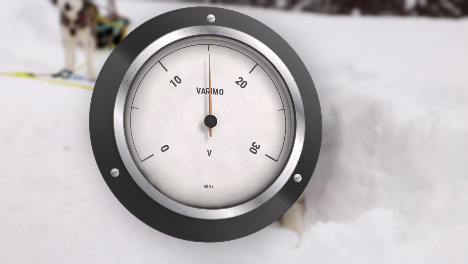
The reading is value=15 unit=V
